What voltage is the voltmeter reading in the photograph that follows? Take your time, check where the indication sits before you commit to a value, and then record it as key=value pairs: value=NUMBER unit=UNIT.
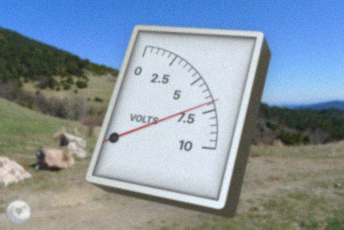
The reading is value=7 unit=V
